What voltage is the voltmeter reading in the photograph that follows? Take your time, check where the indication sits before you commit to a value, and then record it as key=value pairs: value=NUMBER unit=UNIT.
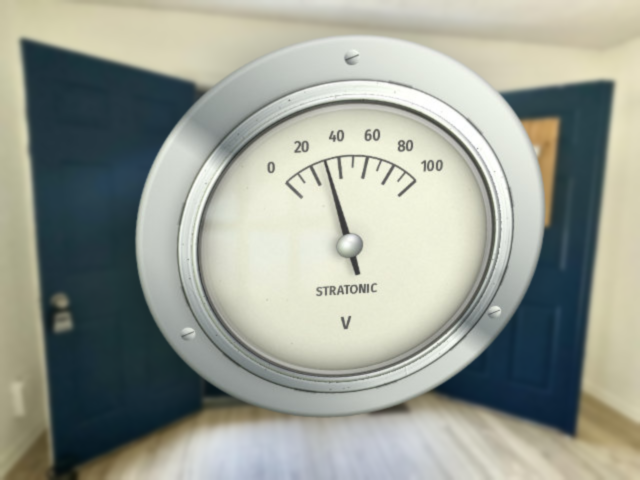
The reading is value=30 unit=V
